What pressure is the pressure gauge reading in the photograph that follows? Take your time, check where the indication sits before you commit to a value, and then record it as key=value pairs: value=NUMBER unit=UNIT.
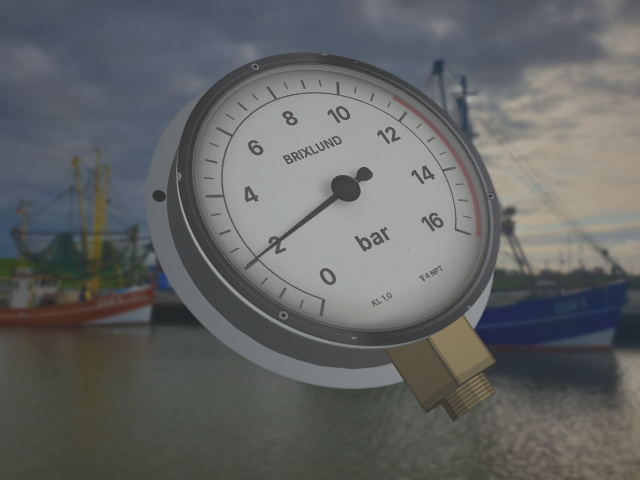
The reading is value=2 unit=bar
